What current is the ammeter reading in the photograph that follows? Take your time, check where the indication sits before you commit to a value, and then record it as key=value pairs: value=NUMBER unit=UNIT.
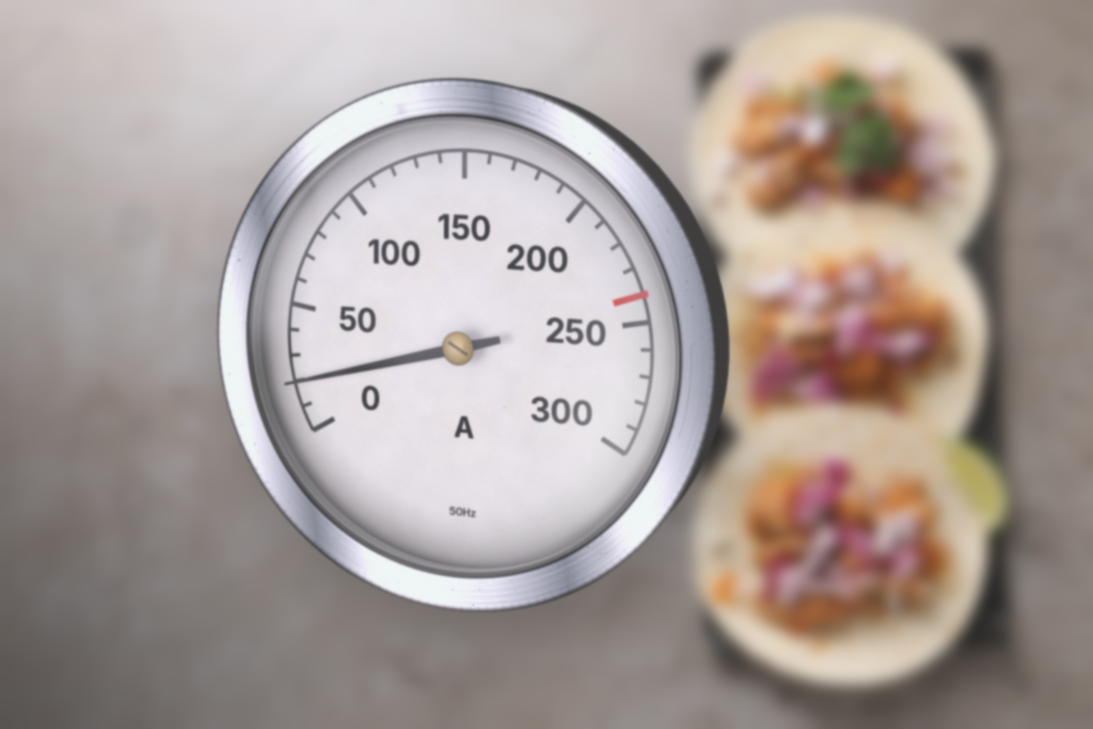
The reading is value=20 unit=A
